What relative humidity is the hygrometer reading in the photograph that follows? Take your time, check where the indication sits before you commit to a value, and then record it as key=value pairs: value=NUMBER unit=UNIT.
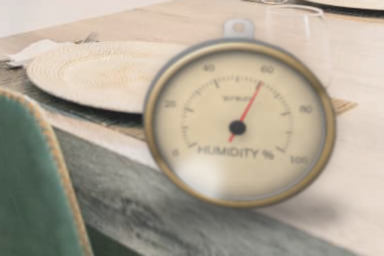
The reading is value=60 unit=%
